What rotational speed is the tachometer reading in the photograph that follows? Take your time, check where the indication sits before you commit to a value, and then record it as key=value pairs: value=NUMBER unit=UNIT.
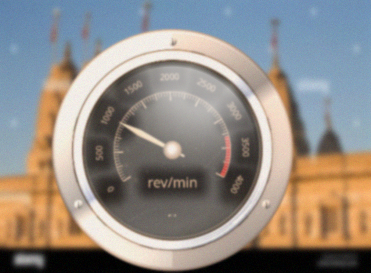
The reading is value=1000 unit=rpm
